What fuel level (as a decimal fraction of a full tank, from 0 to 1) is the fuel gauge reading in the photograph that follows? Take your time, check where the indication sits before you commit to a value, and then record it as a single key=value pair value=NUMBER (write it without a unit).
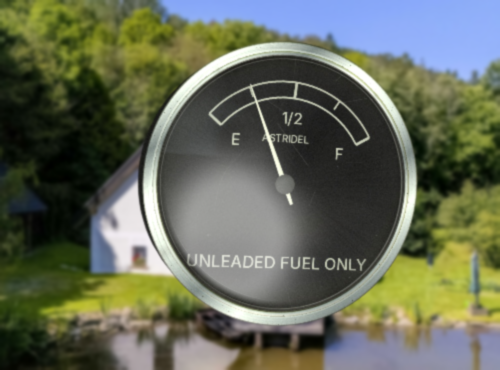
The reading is value=0.25
